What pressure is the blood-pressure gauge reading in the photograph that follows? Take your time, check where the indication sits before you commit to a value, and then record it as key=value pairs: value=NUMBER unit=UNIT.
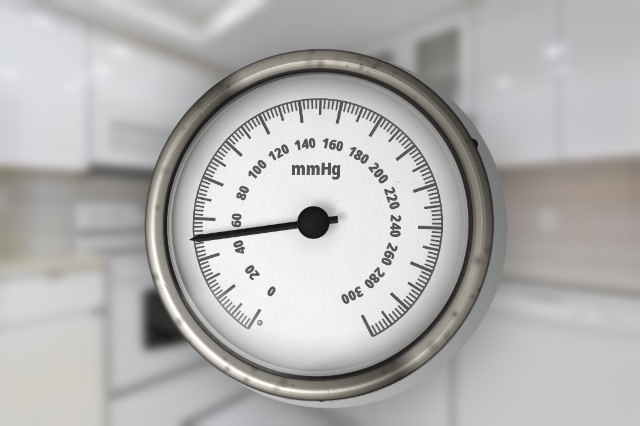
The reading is value=50 unit=mmHg
